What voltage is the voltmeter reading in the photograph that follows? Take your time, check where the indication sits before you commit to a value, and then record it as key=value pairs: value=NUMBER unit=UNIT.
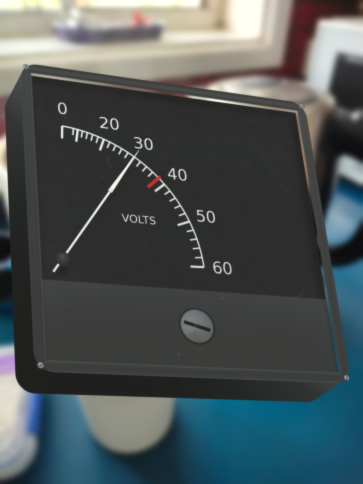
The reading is value=30 unit=V
